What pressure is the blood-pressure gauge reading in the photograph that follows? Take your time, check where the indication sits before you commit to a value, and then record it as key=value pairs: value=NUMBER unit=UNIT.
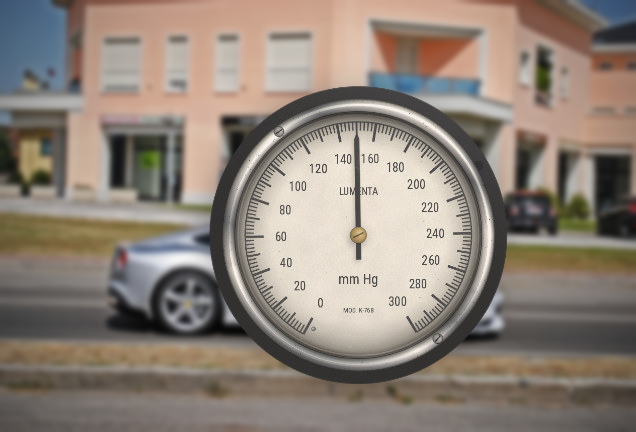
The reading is value=150 unit=mmHg
